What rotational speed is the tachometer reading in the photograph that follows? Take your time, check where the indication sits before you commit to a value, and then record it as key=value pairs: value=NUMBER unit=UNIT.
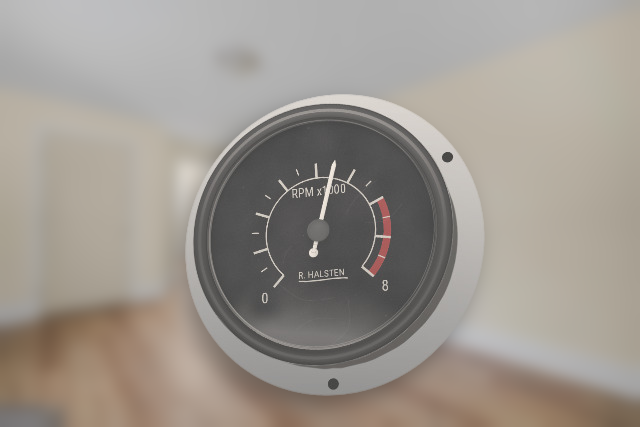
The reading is value=4500 unit=rpm
